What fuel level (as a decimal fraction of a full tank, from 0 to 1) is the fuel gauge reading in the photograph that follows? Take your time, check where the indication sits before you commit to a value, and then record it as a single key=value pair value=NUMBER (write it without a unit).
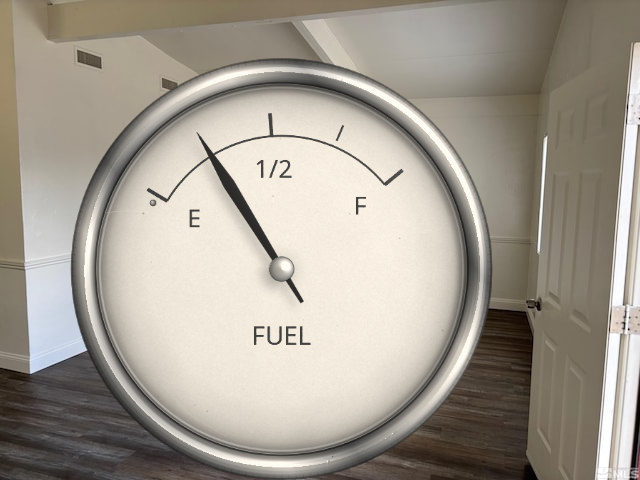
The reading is value=0.25
